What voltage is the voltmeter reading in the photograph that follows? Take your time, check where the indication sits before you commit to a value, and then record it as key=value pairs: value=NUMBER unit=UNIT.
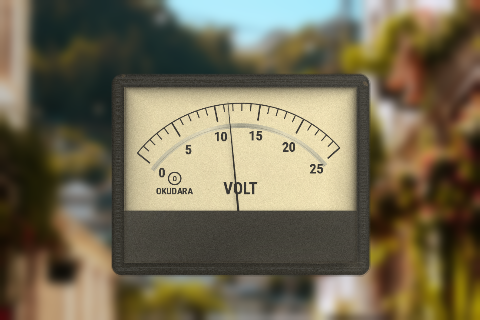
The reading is value=11.5 unit=V
